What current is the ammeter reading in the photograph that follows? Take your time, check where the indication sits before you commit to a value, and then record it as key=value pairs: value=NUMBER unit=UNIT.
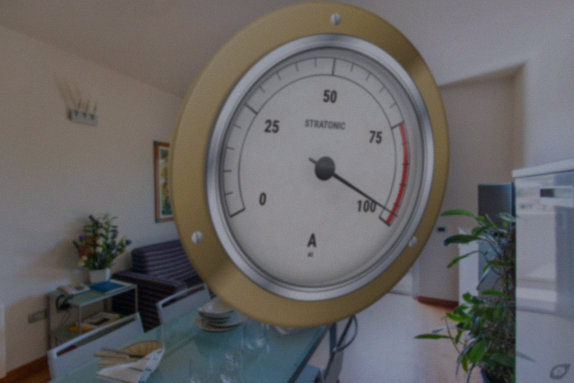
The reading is value=97.5 unit=A
